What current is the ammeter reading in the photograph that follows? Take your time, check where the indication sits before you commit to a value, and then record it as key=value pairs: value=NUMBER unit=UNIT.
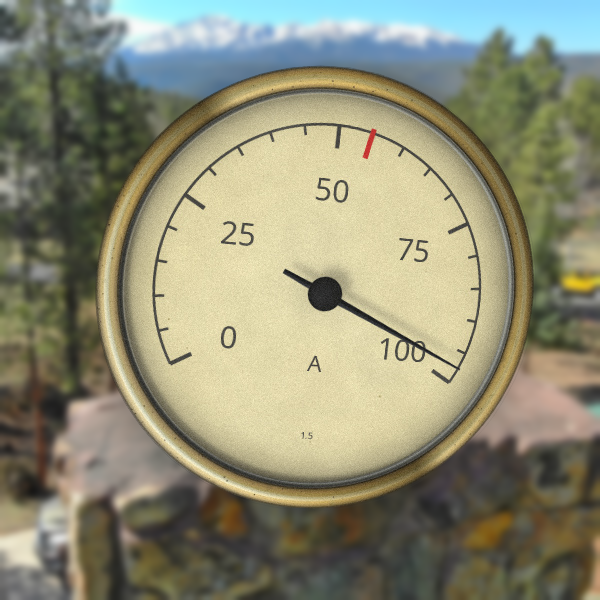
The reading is value=97.5 unit=A
